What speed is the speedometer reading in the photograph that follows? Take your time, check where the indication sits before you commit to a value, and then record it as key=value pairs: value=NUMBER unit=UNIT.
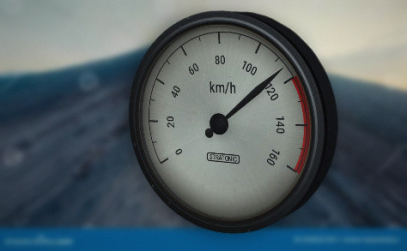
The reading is value=115 unit=km/h
